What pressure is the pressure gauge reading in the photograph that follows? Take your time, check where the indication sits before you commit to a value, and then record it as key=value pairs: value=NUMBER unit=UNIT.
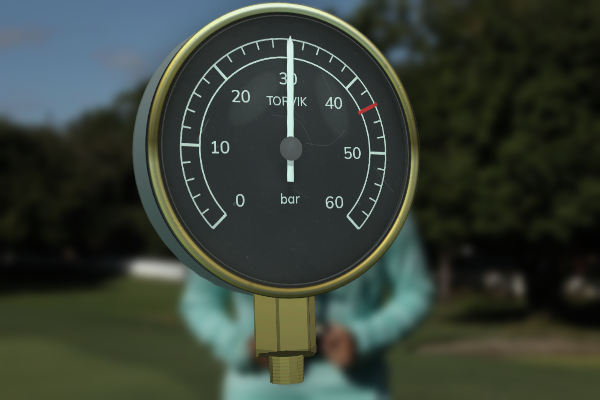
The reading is value=30 unit=bar
